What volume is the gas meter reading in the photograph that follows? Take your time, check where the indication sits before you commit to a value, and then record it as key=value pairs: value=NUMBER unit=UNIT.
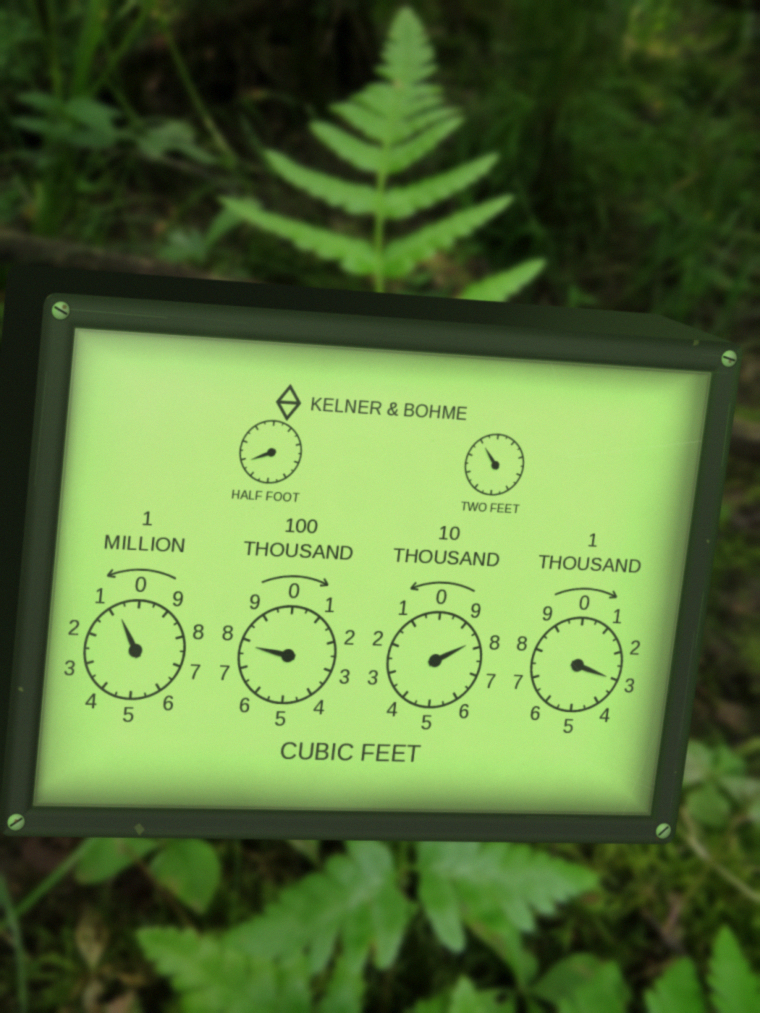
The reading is value=78300 unit=ft³
